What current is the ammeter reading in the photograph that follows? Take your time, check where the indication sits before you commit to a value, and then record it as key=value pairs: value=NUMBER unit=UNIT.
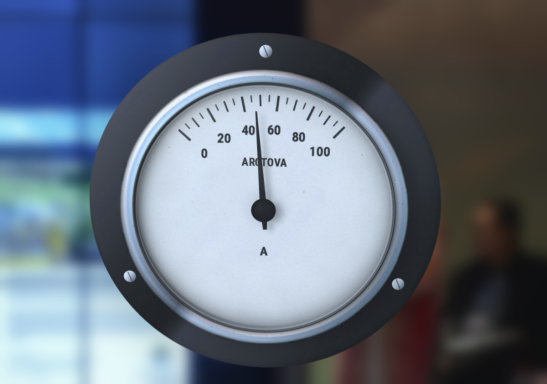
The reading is value=47.5 unit=A
